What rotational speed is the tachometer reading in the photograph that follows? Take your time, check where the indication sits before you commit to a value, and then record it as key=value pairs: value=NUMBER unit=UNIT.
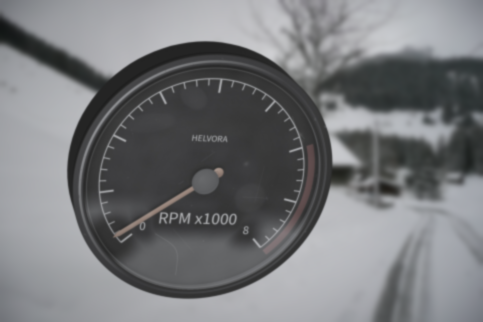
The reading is value=200 unit=rpm
